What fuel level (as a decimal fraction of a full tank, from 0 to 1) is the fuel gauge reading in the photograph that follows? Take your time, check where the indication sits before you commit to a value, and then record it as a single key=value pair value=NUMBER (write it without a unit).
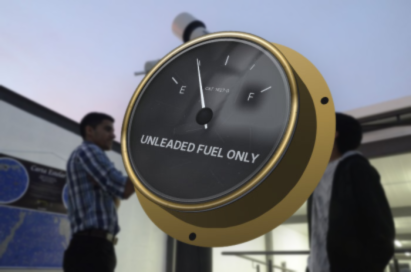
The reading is value=0.25
